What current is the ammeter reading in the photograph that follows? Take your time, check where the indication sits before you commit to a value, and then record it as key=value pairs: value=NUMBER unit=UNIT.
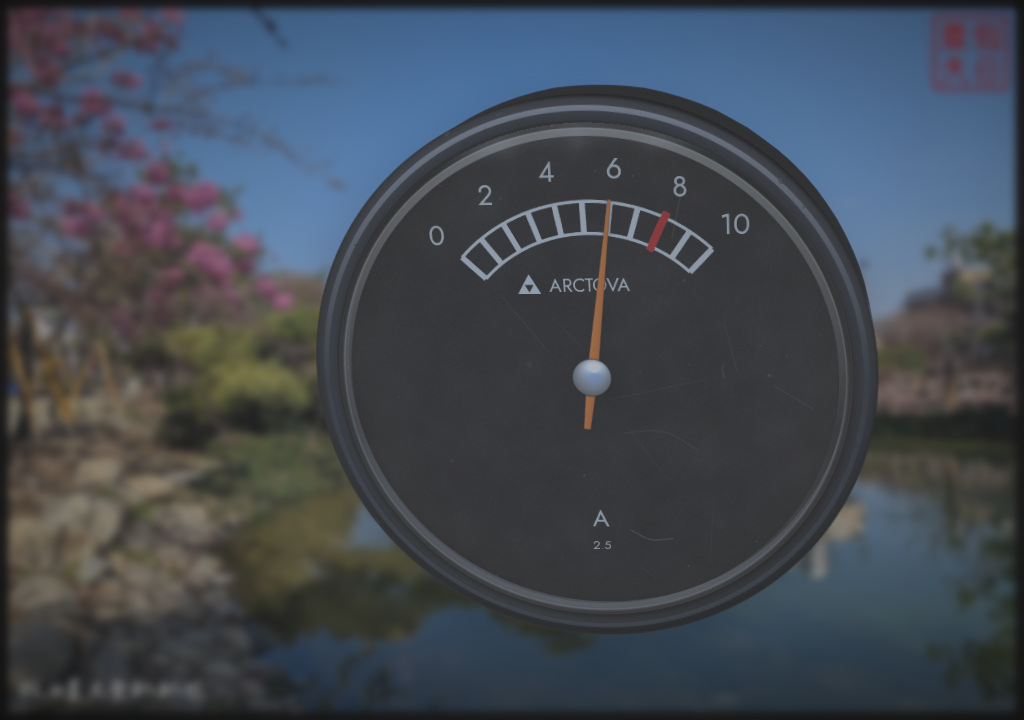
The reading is value=6 unit=A
